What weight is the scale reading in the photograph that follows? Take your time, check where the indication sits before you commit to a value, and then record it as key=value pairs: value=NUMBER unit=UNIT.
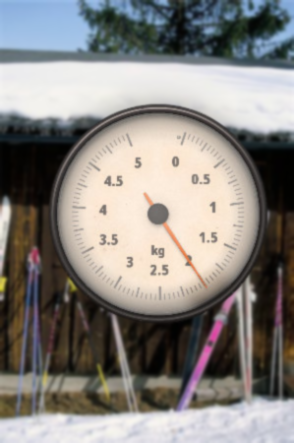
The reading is value=2 unit=kg
